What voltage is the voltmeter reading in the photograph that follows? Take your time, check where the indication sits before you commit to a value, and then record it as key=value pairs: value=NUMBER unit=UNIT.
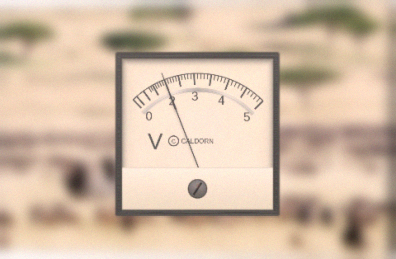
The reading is value=2 unit=V
